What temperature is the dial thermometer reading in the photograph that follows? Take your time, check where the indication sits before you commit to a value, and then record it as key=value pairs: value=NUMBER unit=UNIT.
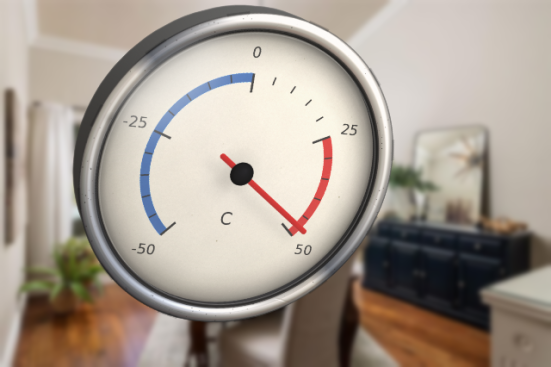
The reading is value=47.5 unit=°C
